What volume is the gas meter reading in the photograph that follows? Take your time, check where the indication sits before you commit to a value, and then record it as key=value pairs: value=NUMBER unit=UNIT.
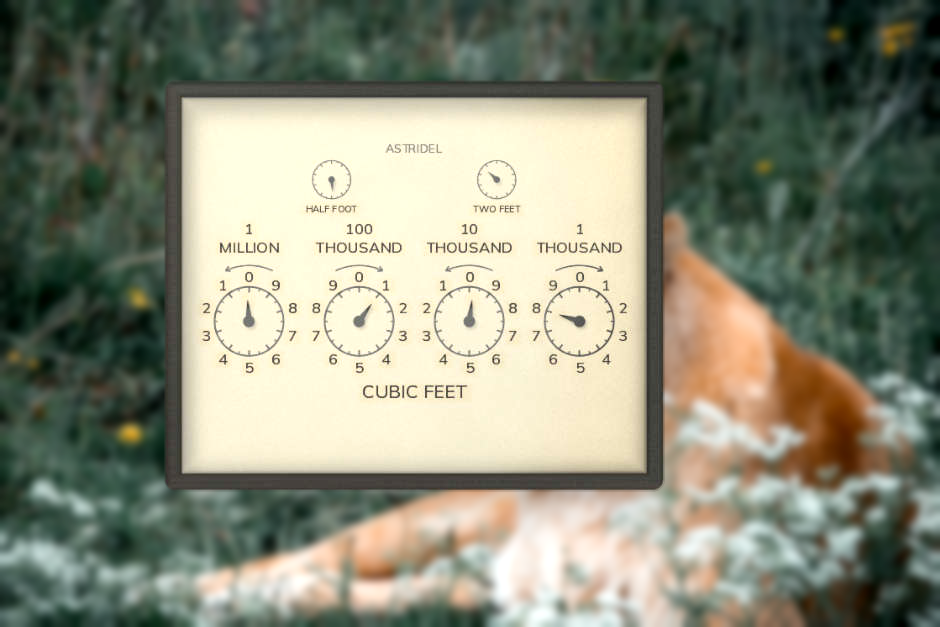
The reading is value=9800 unit=ft³
